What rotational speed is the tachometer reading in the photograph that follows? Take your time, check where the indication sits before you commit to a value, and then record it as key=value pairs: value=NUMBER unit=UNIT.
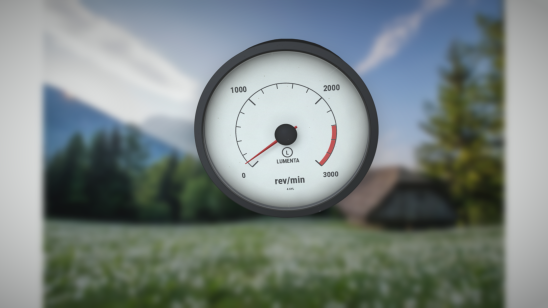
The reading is value=100 unit=rpm
